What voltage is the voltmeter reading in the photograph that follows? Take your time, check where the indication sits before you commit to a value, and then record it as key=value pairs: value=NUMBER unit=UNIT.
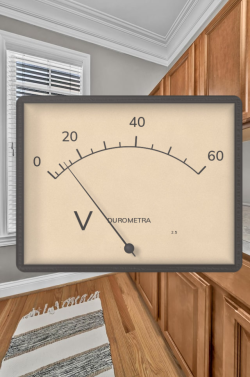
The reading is value=12.5 unit=V
